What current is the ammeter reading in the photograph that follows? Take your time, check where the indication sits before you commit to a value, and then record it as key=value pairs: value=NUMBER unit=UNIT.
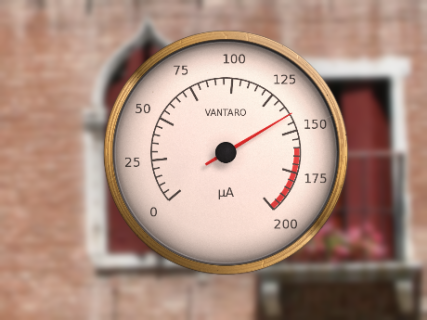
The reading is value=140 unit=µA
